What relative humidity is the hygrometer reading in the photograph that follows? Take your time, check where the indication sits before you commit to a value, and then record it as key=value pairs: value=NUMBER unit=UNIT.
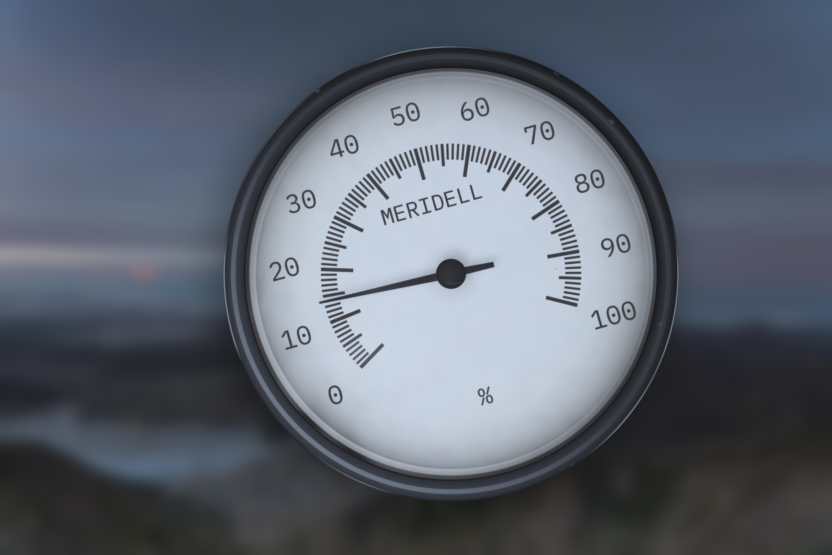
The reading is value=14 unit=%
